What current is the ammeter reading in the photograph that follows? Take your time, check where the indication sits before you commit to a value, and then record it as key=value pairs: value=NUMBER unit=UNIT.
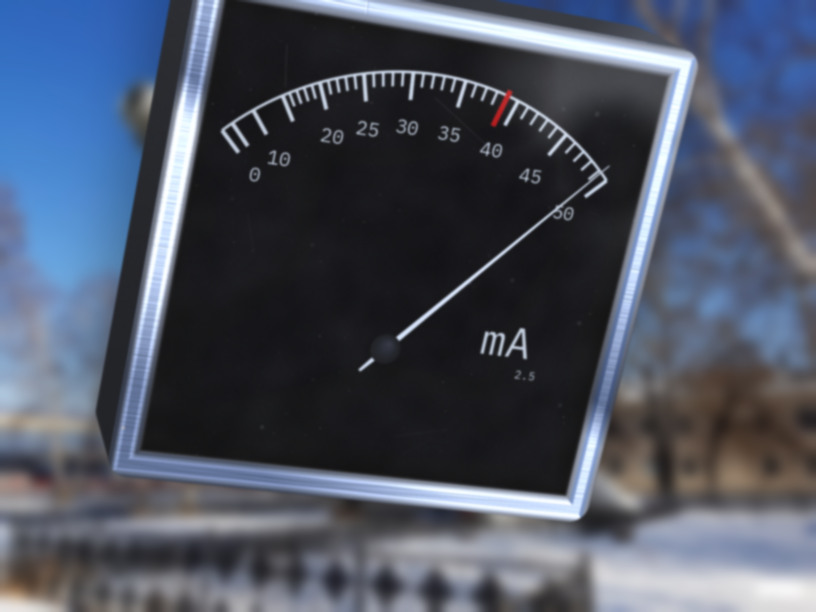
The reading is value=49 unit=mA
